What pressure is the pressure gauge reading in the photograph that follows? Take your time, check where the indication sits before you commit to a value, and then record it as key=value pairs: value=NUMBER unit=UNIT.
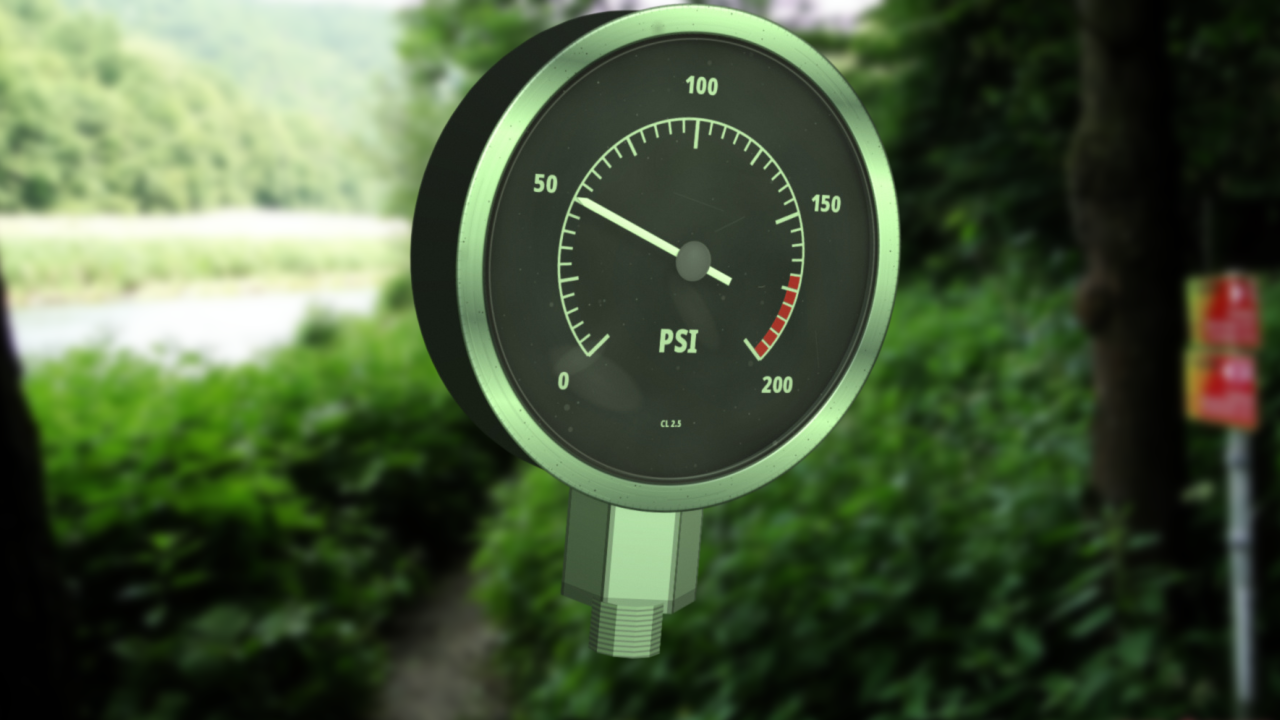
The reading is value=50 unit=psi
